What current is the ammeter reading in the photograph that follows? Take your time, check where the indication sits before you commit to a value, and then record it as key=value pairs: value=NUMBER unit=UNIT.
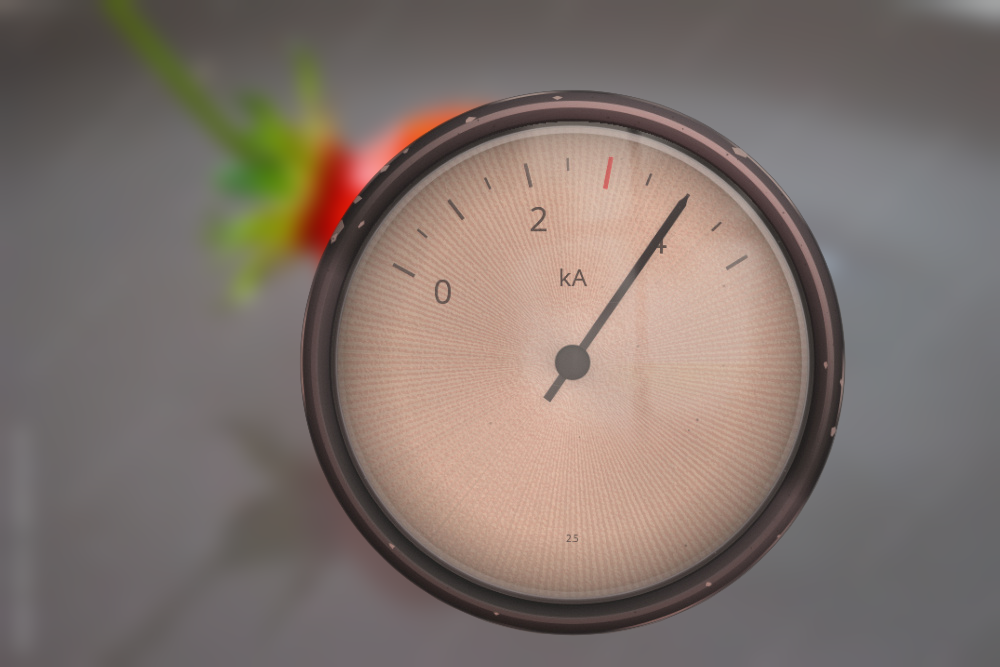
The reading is value=4 unit=kA
